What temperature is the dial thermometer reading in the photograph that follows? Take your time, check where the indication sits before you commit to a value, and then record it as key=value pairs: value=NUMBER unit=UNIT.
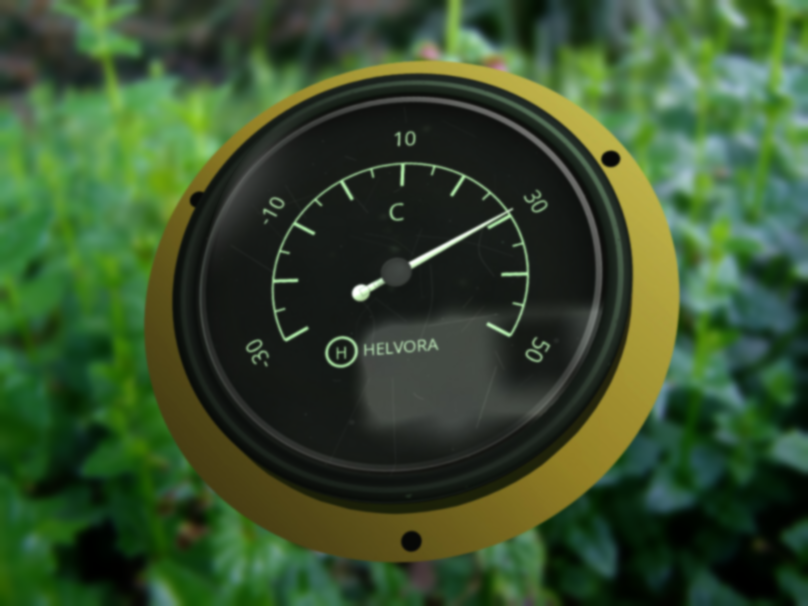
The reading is value=30 unit=°C
